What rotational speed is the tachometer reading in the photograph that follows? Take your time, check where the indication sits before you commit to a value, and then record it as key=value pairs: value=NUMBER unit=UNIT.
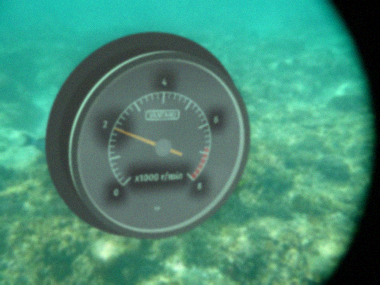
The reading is value=2000 unit=rpm
